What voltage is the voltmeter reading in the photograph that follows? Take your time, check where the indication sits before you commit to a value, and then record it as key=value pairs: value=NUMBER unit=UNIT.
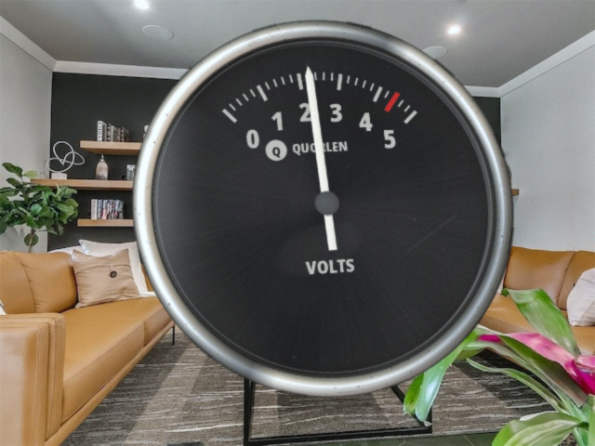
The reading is value=2.2 unit=V
